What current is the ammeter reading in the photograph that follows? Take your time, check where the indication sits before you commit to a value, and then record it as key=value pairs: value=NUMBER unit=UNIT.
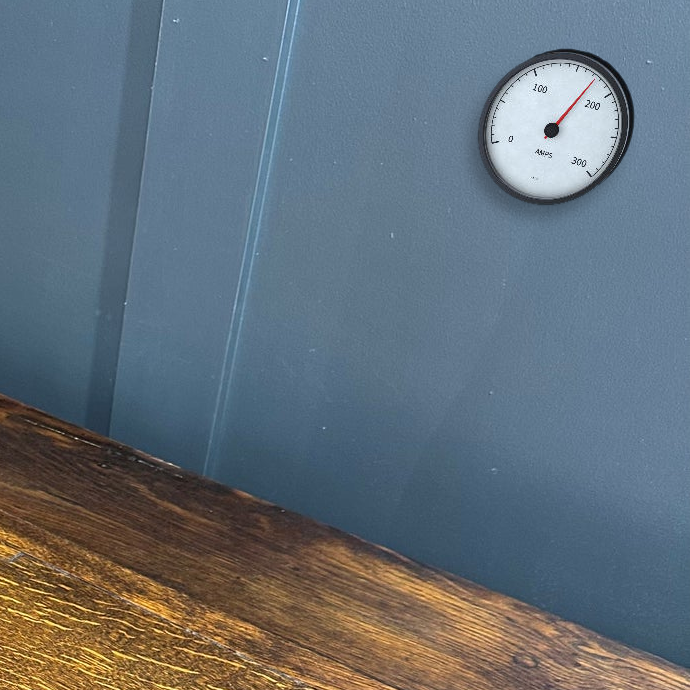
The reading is value=175 unit=A
